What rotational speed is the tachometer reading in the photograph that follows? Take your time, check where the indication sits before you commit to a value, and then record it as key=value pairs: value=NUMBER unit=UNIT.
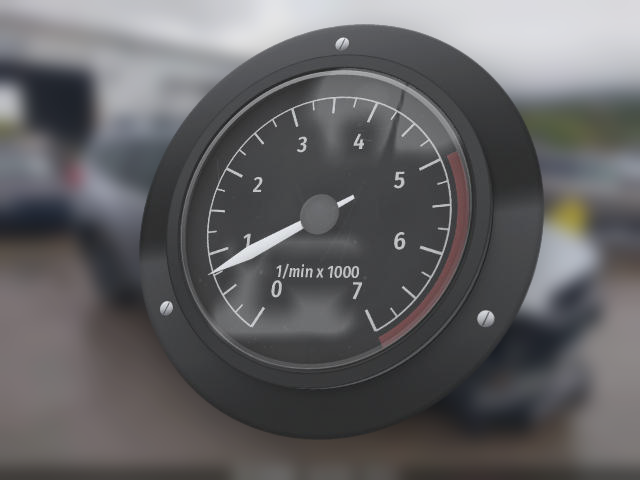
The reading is value=750 unit=rpm
